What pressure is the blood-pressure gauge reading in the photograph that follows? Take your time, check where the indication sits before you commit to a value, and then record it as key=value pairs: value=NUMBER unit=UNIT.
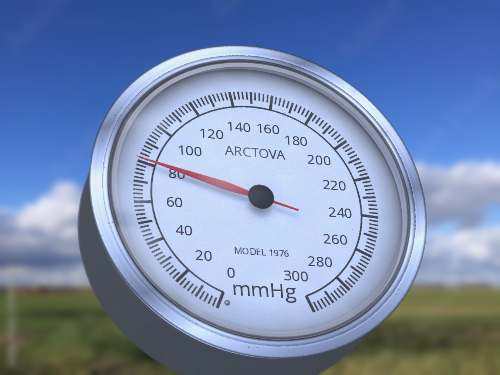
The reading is value=80 unit=mmHg
